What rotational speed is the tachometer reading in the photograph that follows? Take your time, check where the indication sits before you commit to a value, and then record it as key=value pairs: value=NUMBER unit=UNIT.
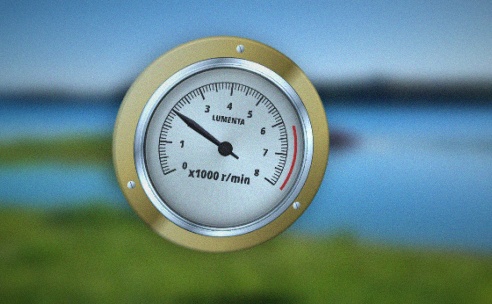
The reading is value=2000 unit=rpm
